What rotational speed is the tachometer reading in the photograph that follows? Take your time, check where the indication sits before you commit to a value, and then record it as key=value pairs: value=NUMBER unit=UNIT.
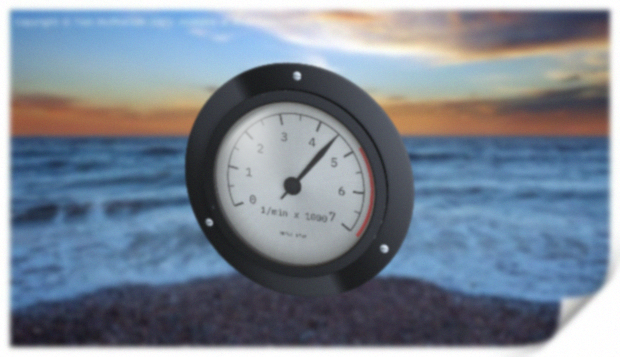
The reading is value=4500 unit=rpm
